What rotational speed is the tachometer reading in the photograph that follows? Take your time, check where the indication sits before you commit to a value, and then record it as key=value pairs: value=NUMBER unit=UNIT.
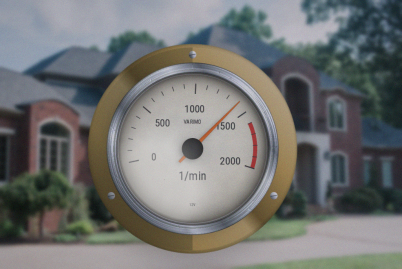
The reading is value=1400 unit=rpm
